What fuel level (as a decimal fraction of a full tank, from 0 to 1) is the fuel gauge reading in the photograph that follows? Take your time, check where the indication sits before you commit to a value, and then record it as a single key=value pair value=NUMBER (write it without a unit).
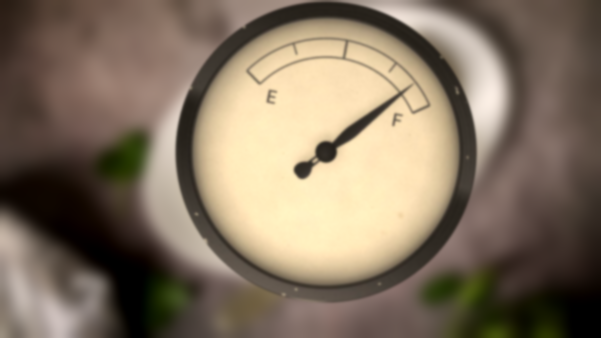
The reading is value=0.875
